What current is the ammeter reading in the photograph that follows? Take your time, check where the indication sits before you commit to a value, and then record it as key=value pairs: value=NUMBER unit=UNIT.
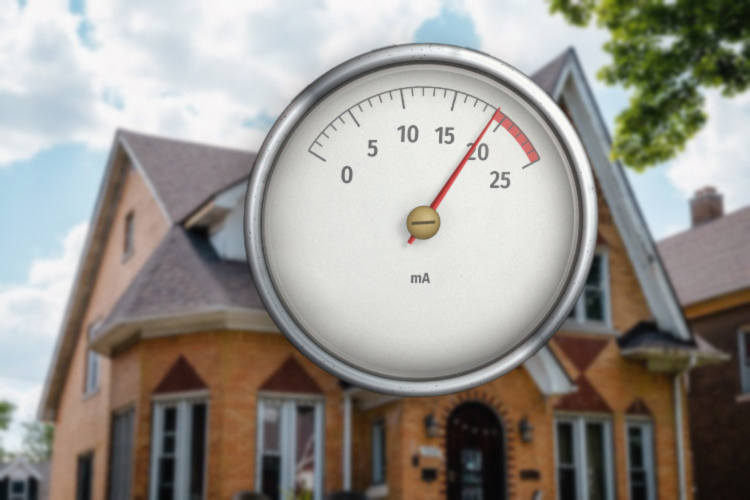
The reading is value=19 unit=mA
